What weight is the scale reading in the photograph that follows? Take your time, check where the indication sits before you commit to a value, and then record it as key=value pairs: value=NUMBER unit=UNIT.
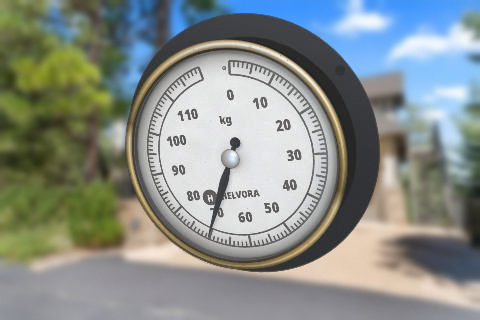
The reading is value=70 unit=kg
